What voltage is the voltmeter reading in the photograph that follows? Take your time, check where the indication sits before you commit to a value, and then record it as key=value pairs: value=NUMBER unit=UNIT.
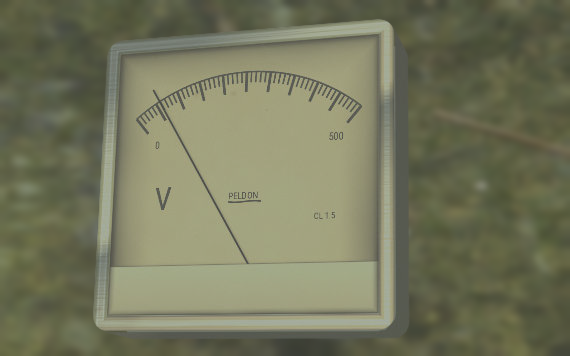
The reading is value=60 unit=V
